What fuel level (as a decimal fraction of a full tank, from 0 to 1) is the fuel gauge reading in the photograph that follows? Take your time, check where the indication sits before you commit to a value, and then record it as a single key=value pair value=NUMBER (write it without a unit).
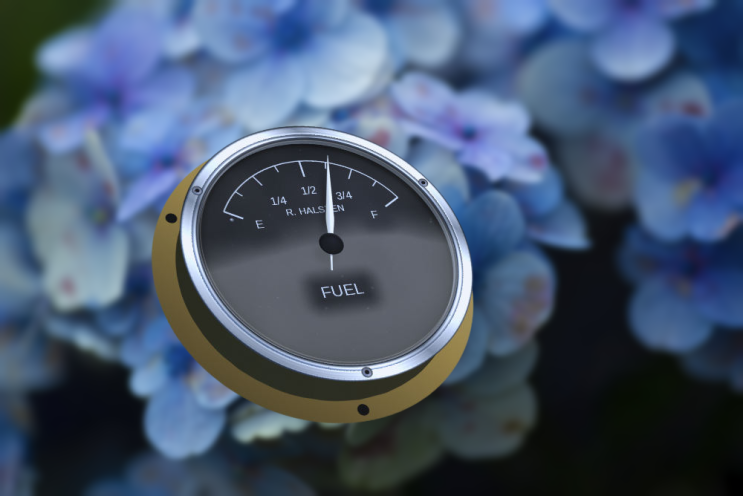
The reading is value=0.625
